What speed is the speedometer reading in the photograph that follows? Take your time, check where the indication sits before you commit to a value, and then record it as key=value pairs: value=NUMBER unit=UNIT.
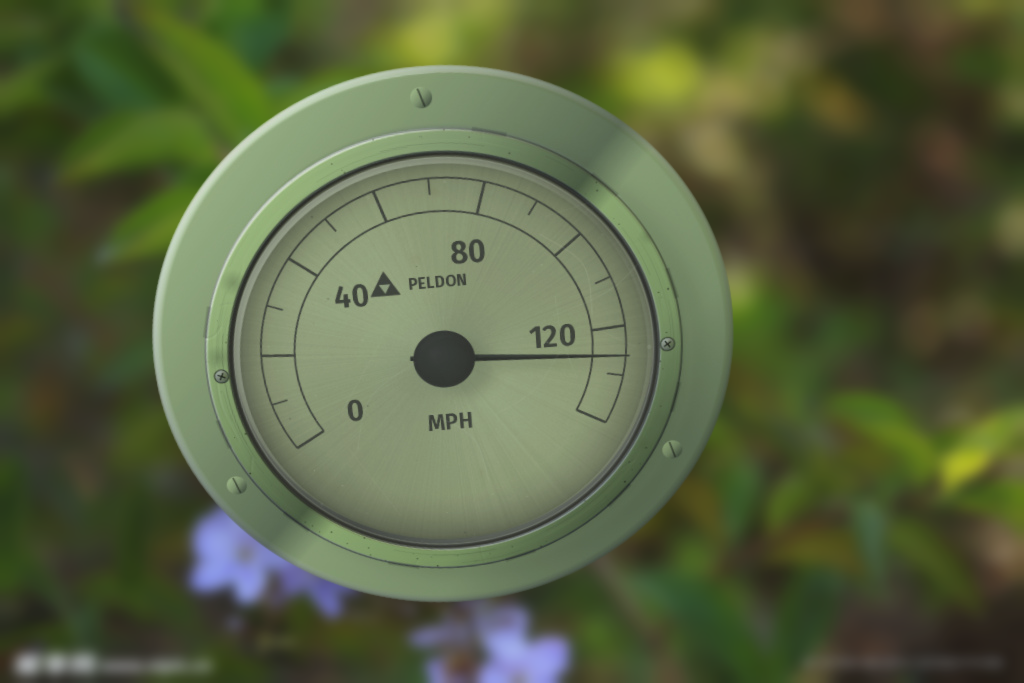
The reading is value=125 unit=mph
